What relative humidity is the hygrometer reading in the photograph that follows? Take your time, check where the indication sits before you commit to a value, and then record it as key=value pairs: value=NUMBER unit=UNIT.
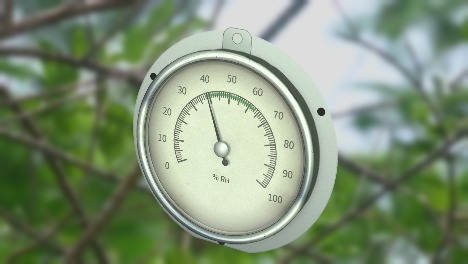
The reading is value=40 unit=%
